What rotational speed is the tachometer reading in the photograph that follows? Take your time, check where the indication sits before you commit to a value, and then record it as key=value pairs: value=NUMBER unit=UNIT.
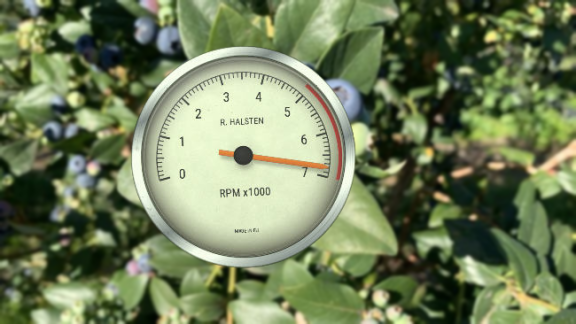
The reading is value=6800 unit=rpm
